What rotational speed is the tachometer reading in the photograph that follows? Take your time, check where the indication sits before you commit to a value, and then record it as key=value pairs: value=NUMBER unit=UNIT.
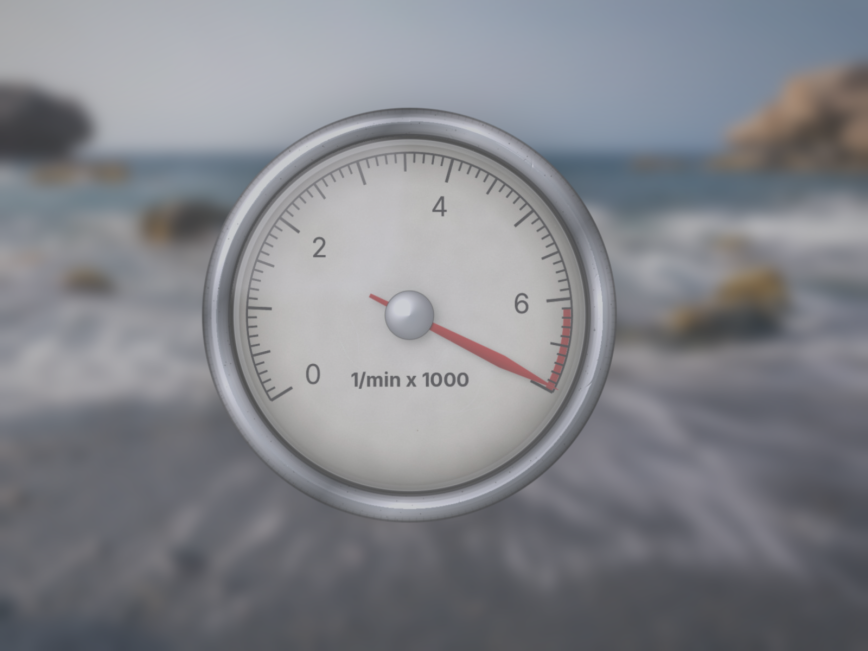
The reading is value=6950 unit=rpm
